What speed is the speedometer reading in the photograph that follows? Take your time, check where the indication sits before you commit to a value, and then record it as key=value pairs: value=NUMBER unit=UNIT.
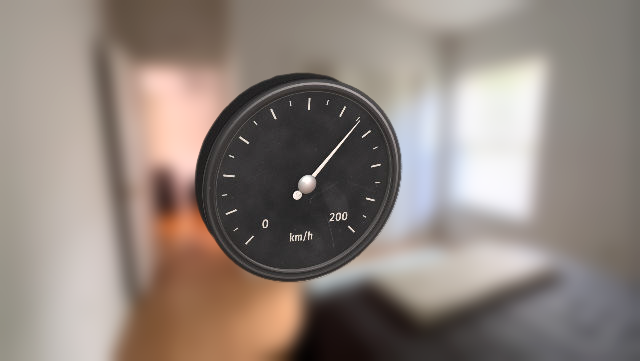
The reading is value=130 unit=km/h
